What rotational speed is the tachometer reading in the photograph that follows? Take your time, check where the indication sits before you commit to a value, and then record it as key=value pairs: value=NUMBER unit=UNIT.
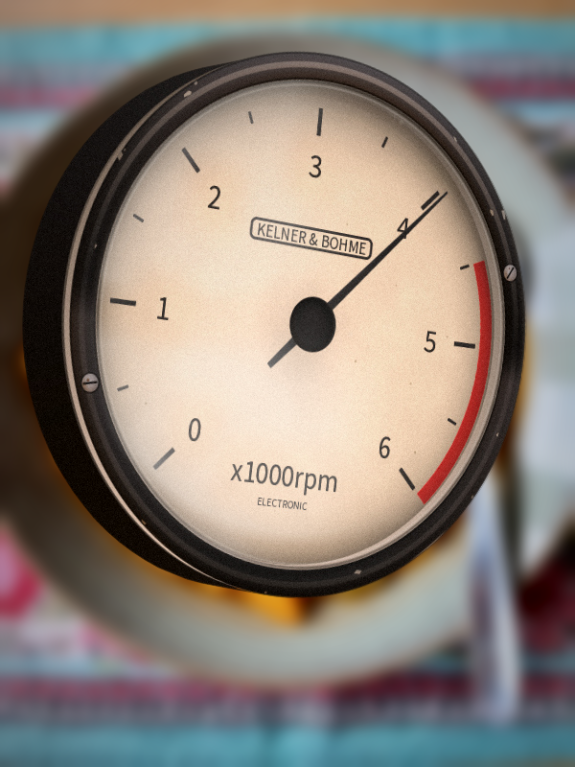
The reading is value=4000 unit=rpm
